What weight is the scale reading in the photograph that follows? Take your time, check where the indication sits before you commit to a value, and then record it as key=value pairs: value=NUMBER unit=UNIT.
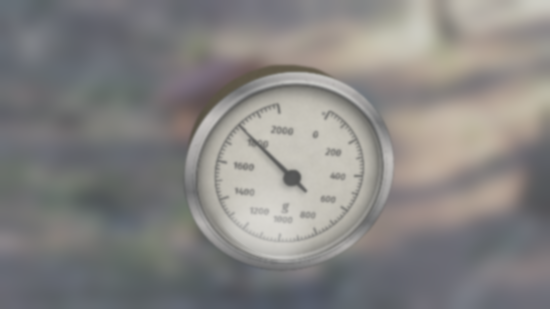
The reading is value=1800 unit=g
